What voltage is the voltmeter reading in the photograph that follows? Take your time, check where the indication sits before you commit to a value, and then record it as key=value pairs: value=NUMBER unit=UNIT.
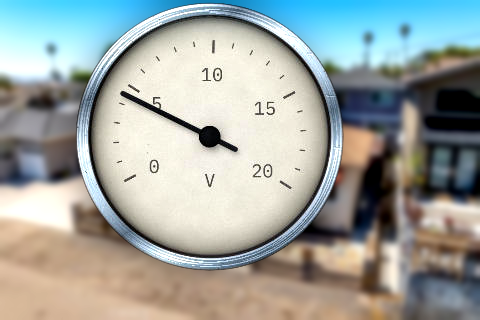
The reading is value=4.5 unit=V
